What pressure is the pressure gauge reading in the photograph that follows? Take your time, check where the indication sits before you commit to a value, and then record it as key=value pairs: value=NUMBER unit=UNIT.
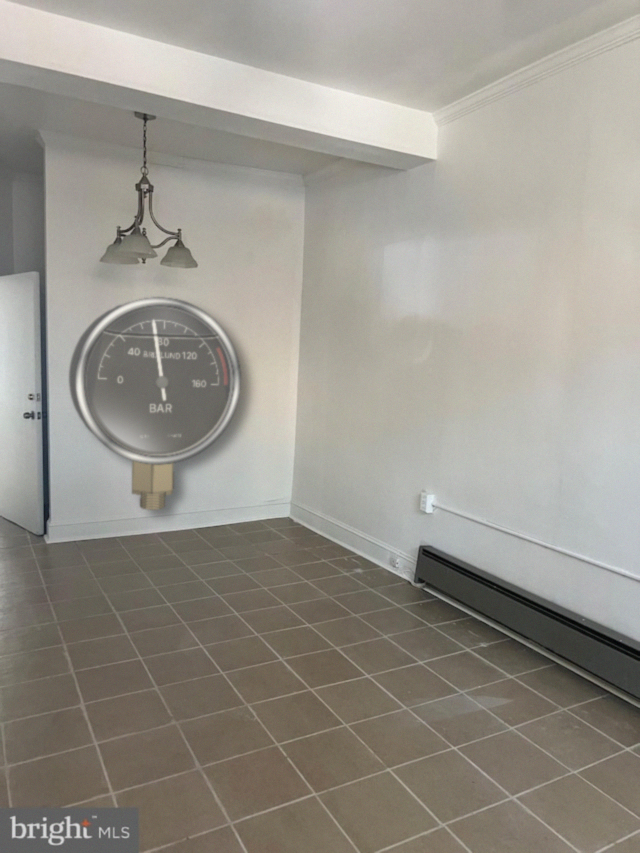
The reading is value=70 unit=bar
